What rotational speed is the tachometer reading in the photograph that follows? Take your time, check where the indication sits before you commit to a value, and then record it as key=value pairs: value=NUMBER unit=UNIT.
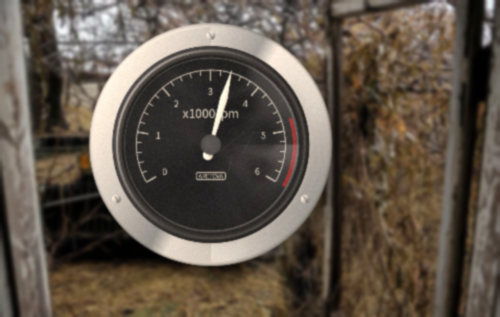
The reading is value=3400 unit=rpm
